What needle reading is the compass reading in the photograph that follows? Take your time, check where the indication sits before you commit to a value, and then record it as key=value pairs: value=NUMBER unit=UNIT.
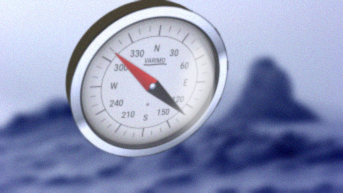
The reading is value=310 unit=°
